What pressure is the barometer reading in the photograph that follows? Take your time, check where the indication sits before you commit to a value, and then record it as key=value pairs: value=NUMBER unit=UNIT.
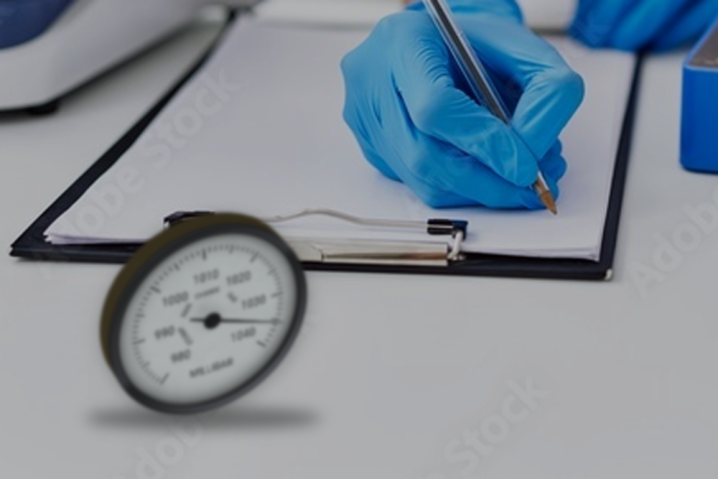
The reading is value=1035 unit=mbar
